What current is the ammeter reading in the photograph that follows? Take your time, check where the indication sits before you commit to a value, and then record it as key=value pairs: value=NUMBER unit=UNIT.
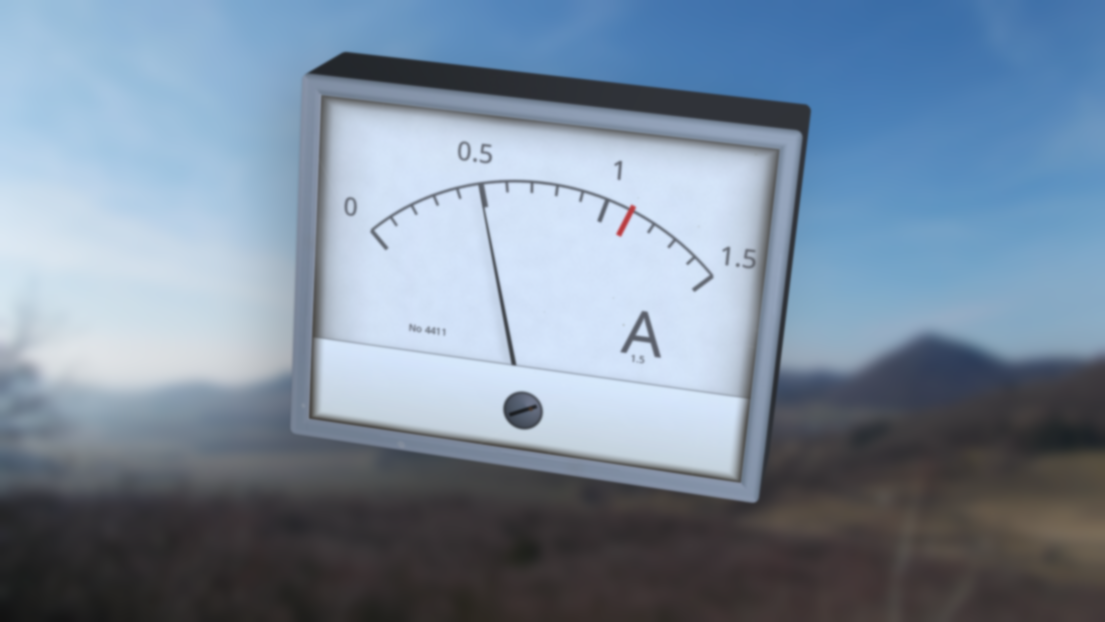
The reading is value=0.5 unit=A
